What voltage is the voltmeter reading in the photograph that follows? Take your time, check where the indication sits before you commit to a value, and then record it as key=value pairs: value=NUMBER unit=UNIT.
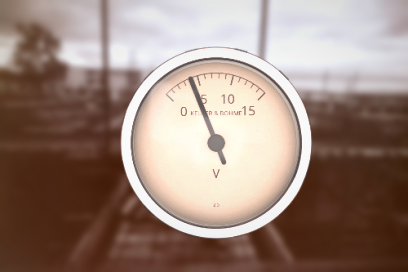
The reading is value=4 unit=V
